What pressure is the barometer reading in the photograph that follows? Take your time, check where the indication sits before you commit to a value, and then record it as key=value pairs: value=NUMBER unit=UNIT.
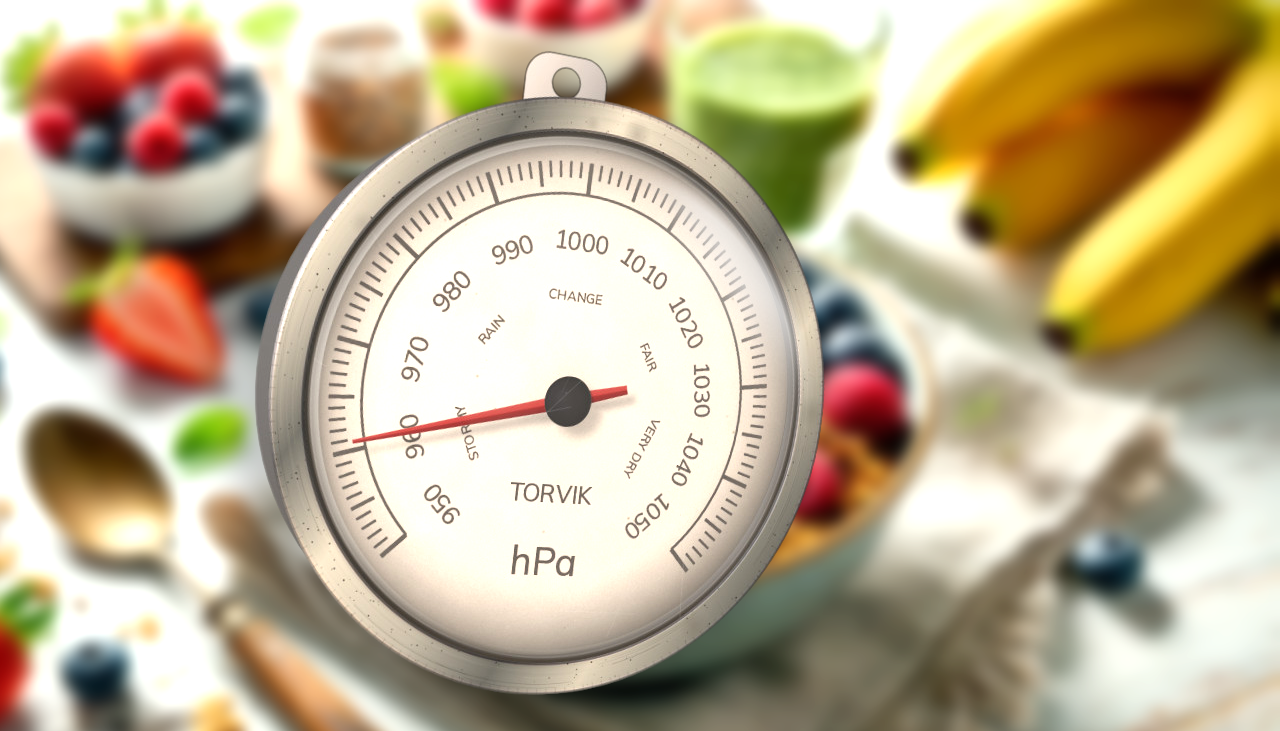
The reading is value=961 unit=hPa
